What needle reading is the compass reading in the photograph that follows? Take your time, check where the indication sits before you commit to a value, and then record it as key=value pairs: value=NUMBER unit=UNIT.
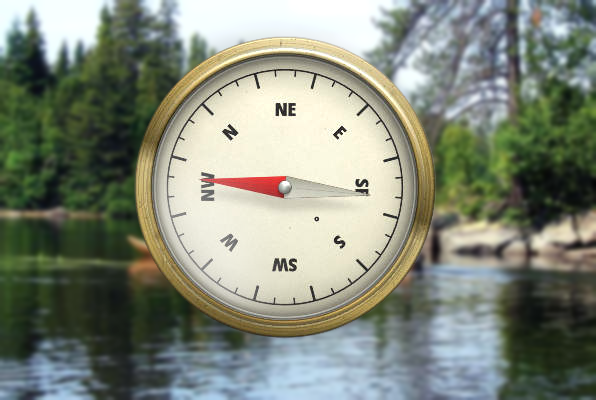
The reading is value=320 unit=°
